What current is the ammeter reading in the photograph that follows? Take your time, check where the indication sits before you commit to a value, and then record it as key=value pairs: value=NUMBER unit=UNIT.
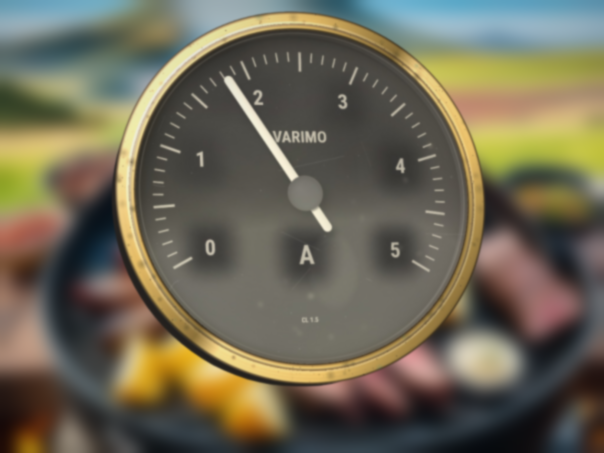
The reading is value=1.8 unit=A
